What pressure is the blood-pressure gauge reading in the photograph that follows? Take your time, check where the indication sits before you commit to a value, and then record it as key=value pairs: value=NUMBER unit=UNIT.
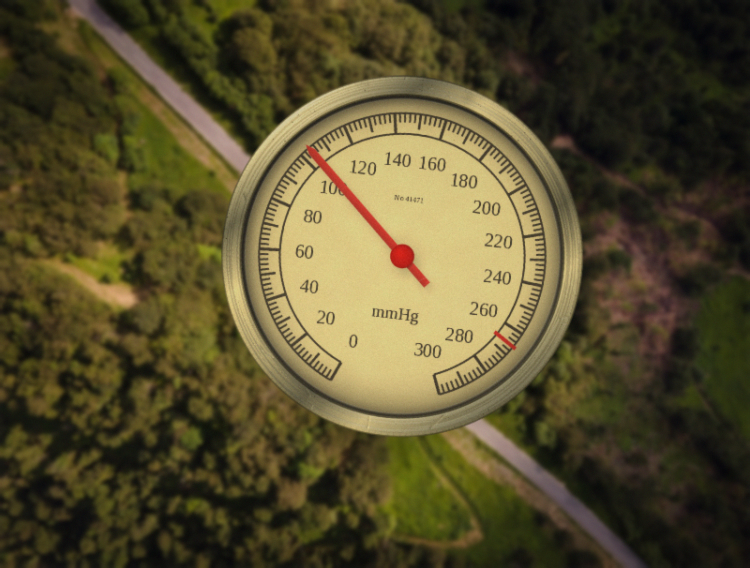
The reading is value=104 unit=mmHg
